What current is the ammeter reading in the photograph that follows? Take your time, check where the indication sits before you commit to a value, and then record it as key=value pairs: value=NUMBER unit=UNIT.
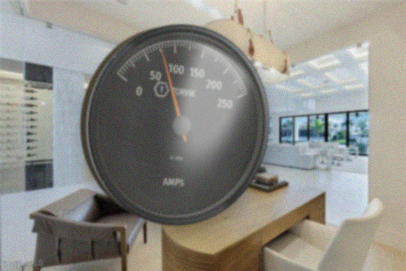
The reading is value=75 unit=A
